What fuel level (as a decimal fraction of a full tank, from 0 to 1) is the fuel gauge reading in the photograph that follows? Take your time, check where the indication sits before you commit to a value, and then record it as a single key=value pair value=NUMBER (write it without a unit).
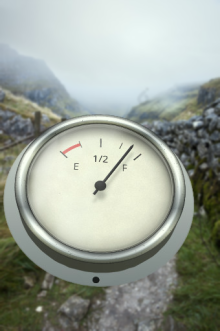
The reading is value=0.875
